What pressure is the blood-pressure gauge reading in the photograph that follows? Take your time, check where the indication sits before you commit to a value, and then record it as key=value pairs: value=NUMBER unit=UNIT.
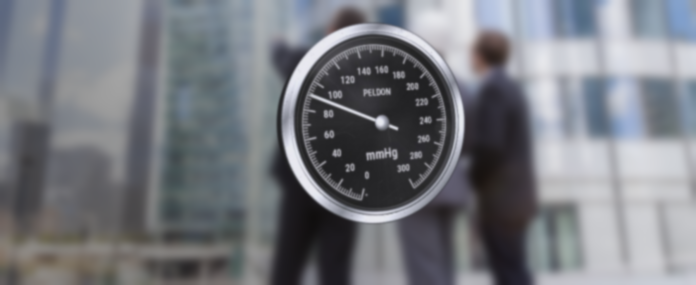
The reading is value=90 unit=mmHg
